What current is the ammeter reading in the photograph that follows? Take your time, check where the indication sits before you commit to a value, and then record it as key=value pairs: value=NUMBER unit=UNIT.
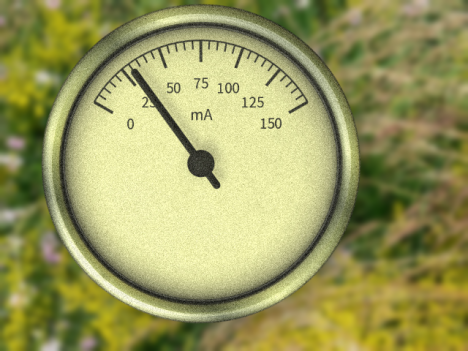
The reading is value=30 unit=mA
